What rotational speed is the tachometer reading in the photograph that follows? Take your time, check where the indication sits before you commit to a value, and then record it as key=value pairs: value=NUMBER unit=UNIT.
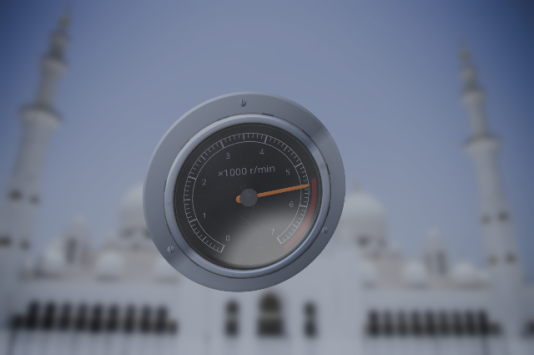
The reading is value=5500 unit=rpm
